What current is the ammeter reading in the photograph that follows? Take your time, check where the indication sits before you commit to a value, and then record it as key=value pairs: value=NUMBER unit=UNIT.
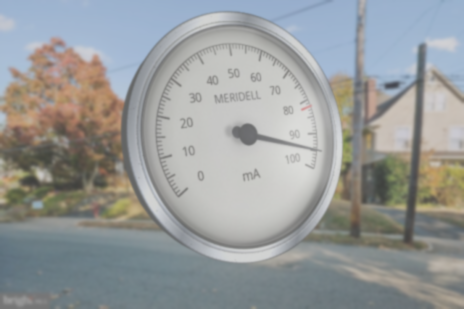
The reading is value=95 unit=mA
